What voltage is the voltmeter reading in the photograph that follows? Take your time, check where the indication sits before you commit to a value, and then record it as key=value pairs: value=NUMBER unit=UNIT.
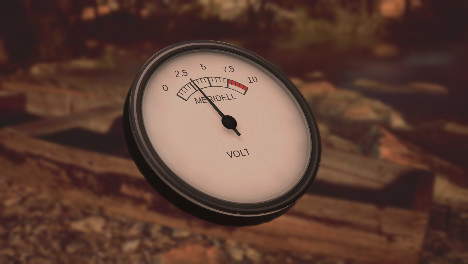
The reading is value=2.5 unit=V
